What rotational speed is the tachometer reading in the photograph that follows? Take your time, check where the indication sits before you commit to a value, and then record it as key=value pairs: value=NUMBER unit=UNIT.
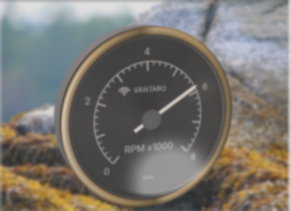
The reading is value=5800 unit=rpm
